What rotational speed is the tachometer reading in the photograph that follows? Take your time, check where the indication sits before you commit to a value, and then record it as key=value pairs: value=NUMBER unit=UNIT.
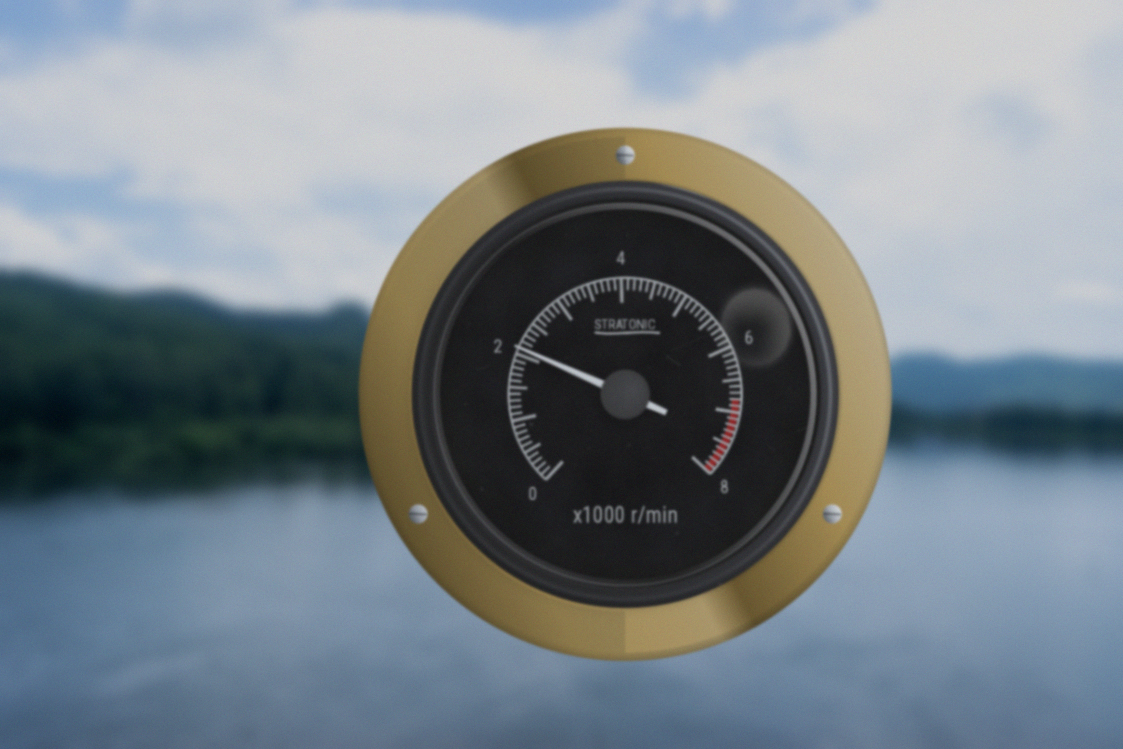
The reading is value=2100 unit=rpm
